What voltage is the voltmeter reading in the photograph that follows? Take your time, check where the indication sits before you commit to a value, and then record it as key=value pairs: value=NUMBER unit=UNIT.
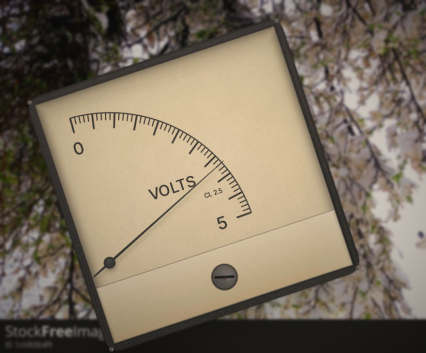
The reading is value=3.7 unit=V
